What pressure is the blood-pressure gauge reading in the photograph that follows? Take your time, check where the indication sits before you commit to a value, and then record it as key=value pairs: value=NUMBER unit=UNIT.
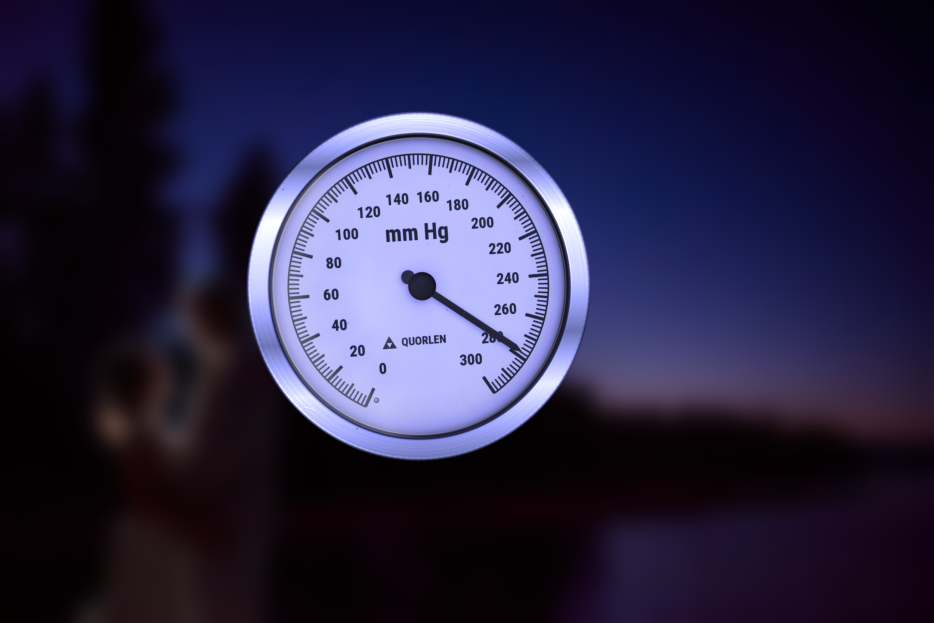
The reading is value=278 unit=mmHg
